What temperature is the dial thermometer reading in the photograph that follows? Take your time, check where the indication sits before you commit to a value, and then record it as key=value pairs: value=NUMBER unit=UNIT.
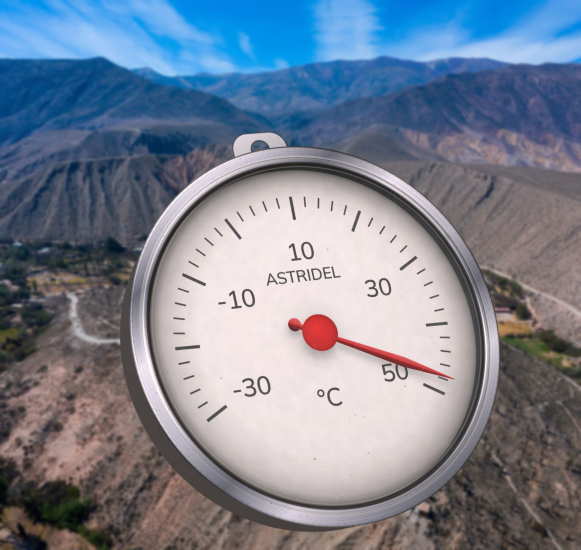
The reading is value=48 unit=°C
